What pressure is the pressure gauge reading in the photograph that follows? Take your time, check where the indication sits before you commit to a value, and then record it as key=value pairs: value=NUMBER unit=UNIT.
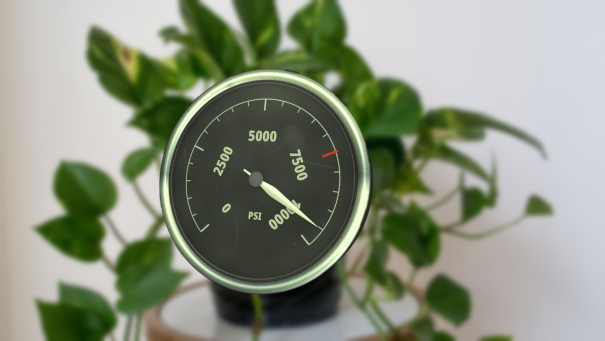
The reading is value=9500 unit=psi
